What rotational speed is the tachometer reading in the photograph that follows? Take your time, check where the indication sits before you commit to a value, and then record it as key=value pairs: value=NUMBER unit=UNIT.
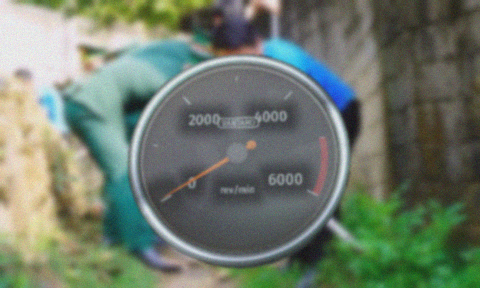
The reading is value=0 unit=rpm
